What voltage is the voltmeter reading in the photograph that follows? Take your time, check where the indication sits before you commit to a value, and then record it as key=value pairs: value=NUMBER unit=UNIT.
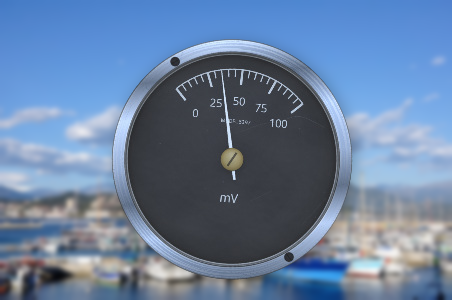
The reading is value=35 unit=mV
